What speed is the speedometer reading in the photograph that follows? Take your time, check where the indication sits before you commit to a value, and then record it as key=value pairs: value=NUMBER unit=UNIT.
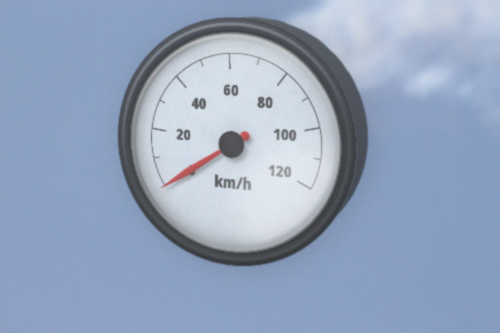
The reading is value=0 unit=km/h
